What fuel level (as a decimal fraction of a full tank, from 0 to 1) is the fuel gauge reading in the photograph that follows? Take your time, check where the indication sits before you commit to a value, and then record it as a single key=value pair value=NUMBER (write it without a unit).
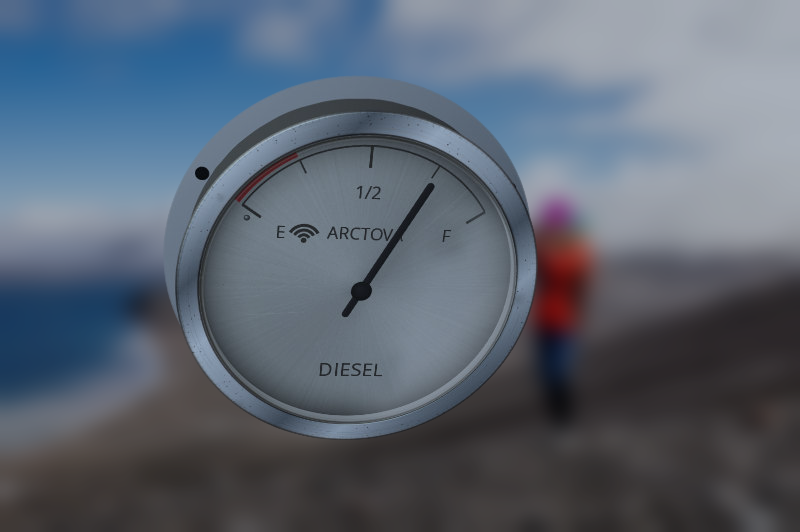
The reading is value=0.75
